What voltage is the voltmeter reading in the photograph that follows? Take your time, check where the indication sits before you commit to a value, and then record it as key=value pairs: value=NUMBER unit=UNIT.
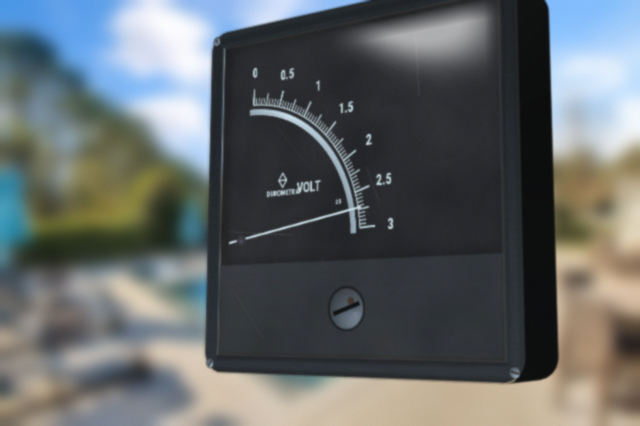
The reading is value=2.75 unit=V
